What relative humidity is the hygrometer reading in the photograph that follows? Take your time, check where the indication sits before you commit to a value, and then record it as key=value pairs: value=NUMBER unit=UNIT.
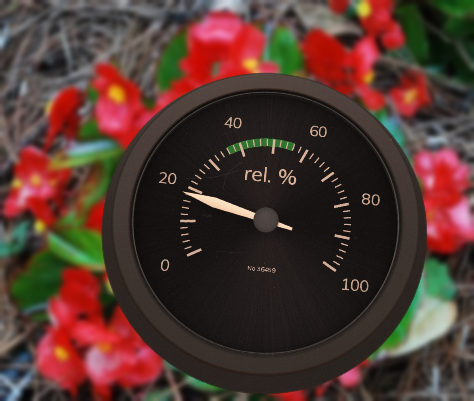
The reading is value=18 unit=%
